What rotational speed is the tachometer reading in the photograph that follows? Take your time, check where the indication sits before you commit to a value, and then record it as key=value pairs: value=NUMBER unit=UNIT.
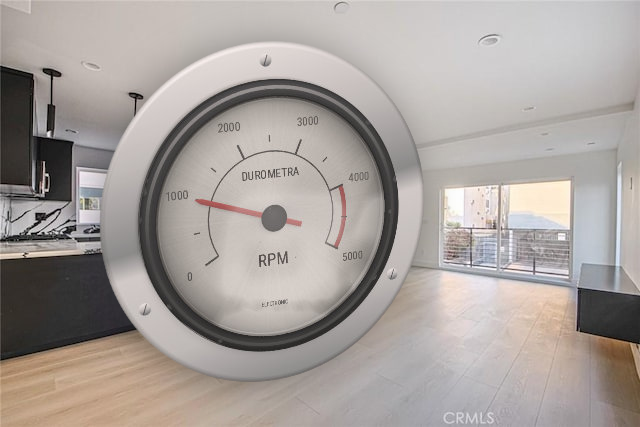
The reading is value=1000 unit=rpm
